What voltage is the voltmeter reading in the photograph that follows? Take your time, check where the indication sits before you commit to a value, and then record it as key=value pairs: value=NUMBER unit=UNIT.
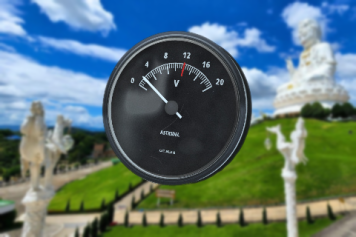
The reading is value=2 unit=V
